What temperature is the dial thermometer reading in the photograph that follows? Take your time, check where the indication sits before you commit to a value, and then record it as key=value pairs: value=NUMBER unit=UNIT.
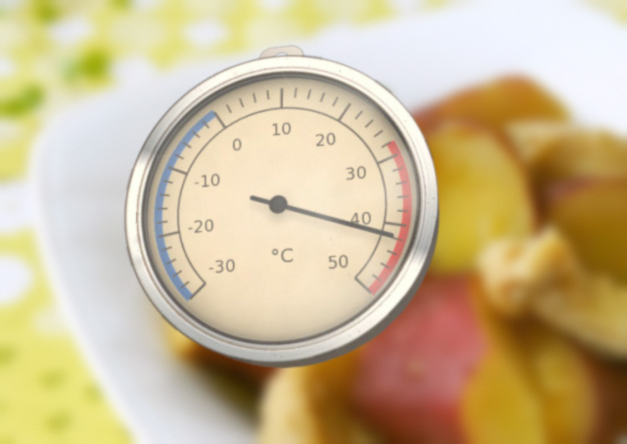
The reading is value=42 unit=°C
